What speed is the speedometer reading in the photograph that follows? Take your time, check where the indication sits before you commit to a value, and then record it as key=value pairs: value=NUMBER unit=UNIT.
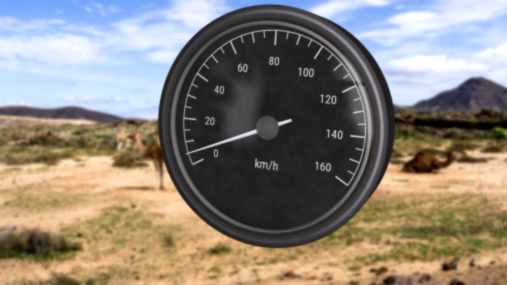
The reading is value=5 unit=km/h
